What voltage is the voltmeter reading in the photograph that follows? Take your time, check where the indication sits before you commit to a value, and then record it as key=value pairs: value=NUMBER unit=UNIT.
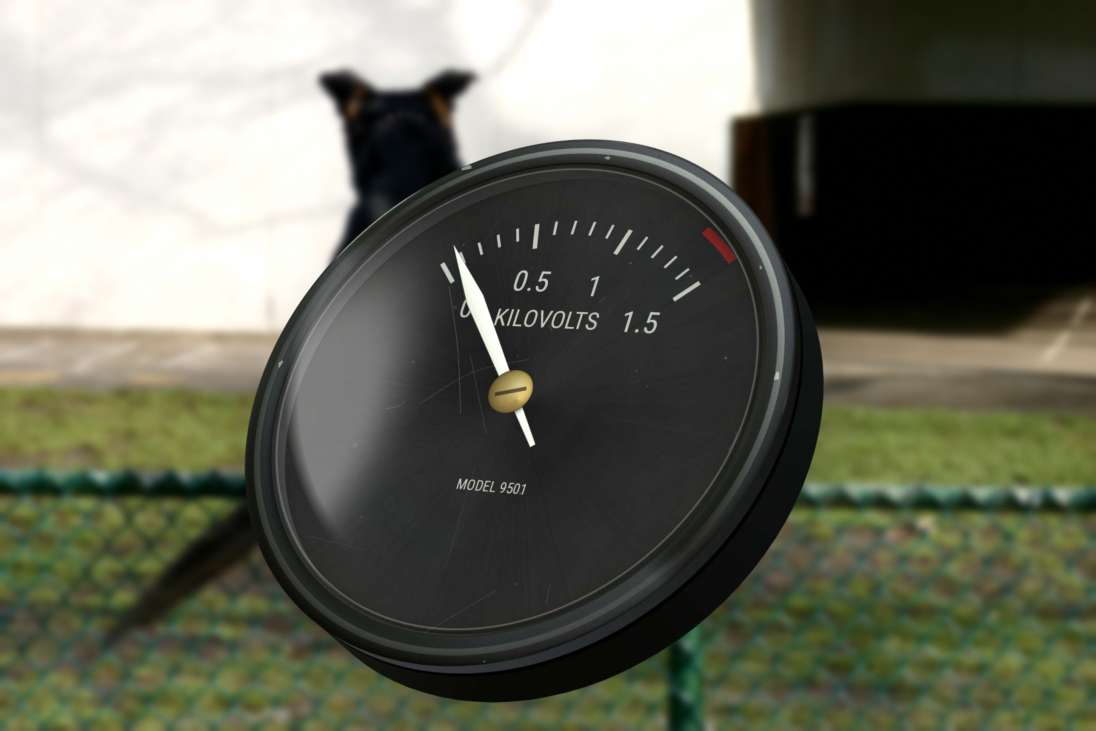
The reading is value=0.1 unit=kV
